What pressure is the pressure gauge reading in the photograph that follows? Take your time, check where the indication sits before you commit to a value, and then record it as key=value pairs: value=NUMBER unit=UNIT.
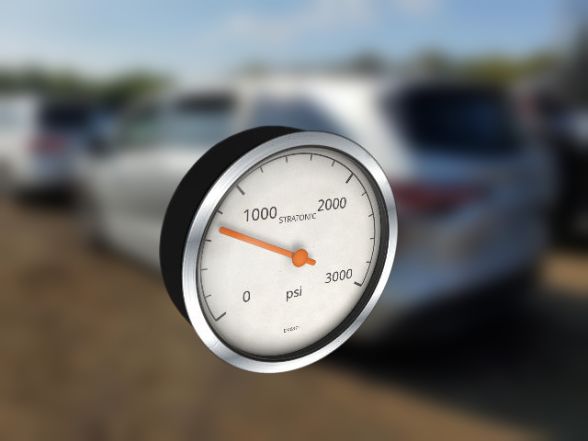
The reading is value=700 unit=psi
